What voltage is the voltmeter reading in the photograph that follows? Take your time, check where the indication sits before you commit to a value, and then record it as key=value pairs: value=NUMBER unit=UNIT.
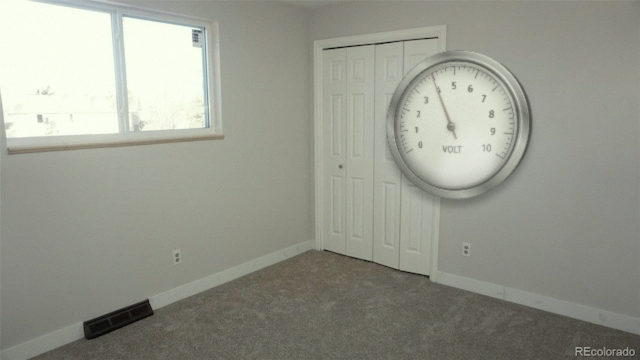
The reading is value=4 unit=V
